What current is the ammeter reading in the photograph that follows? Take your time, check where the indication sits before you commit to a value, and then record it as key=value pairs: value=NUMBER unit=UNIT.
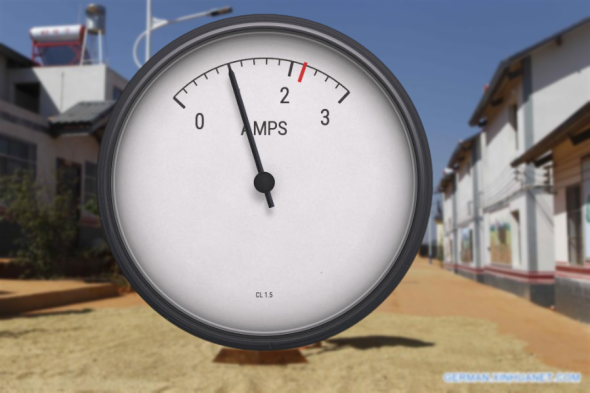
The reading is value=1 unit=A
